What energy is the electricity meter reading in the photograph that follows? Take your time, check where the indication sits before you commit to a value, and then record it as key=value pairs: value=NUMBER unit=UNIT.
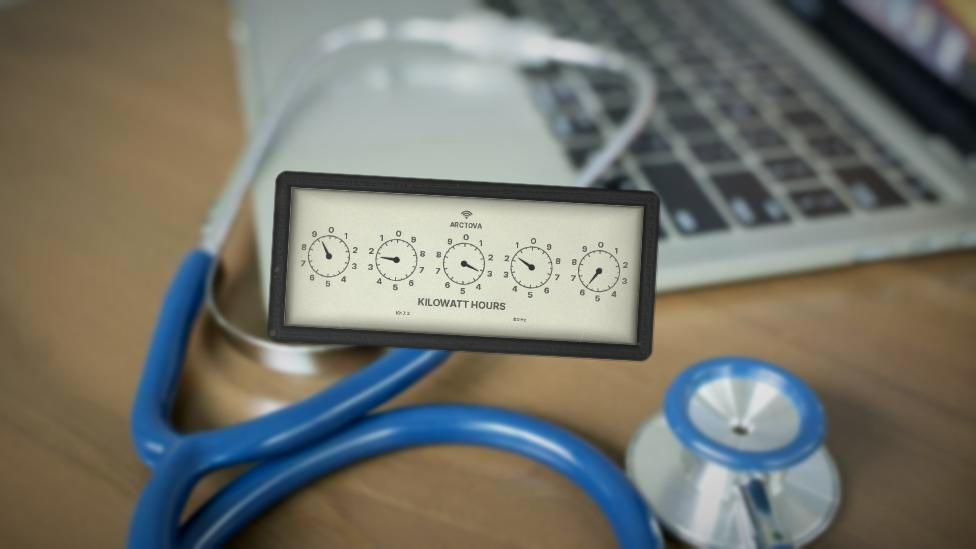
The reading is value=92316 unit=kWh
